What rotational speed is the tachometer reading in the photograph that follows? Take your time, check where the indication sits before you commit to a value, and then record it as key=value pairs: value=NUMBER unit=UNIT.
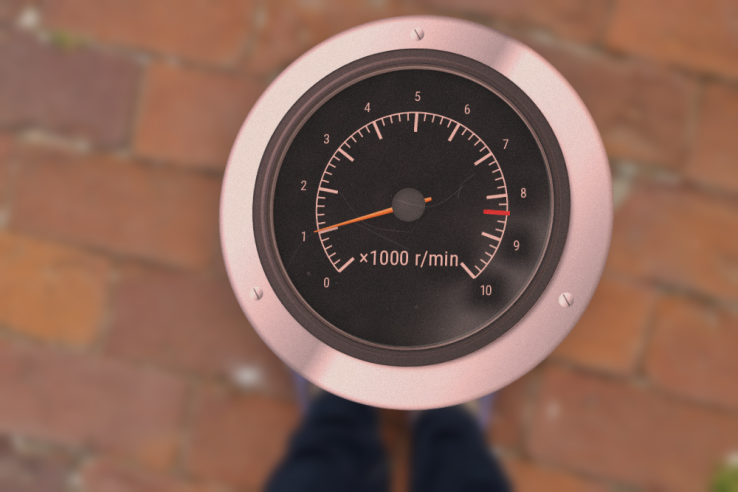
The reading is value=1000 unit=rpm
